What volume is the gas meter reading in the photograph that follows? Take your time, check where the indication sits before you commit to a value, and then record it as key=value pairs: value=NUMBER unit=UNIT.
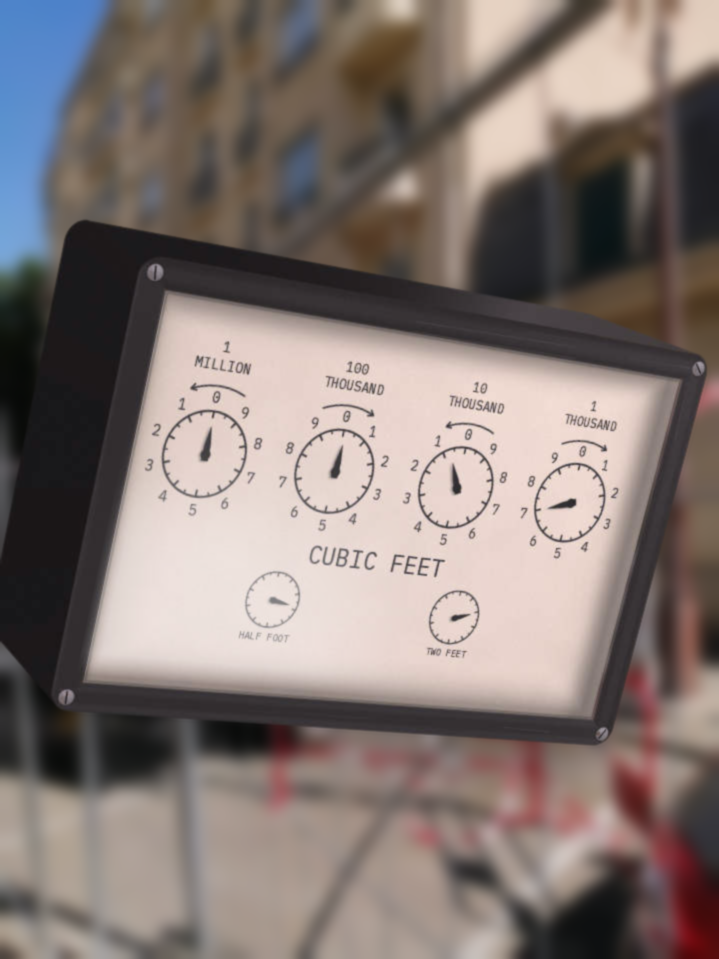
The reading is value=700 unit=ft³
